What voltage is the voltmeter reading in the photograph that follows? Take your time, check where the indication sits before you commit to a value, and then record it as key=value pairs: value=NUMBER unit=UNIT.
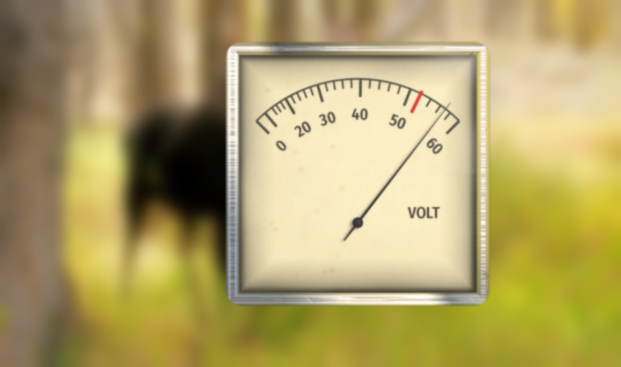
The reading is value=57 unit=V
